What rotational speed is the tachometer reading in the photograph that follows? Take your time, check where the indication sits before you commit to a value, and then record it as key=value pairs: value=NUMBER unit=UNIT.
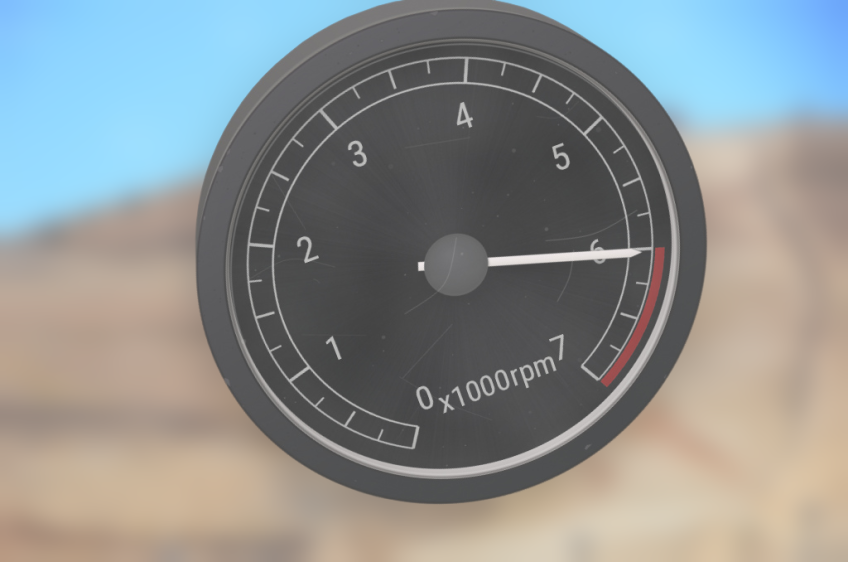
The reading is value=6000 unit=rpm
